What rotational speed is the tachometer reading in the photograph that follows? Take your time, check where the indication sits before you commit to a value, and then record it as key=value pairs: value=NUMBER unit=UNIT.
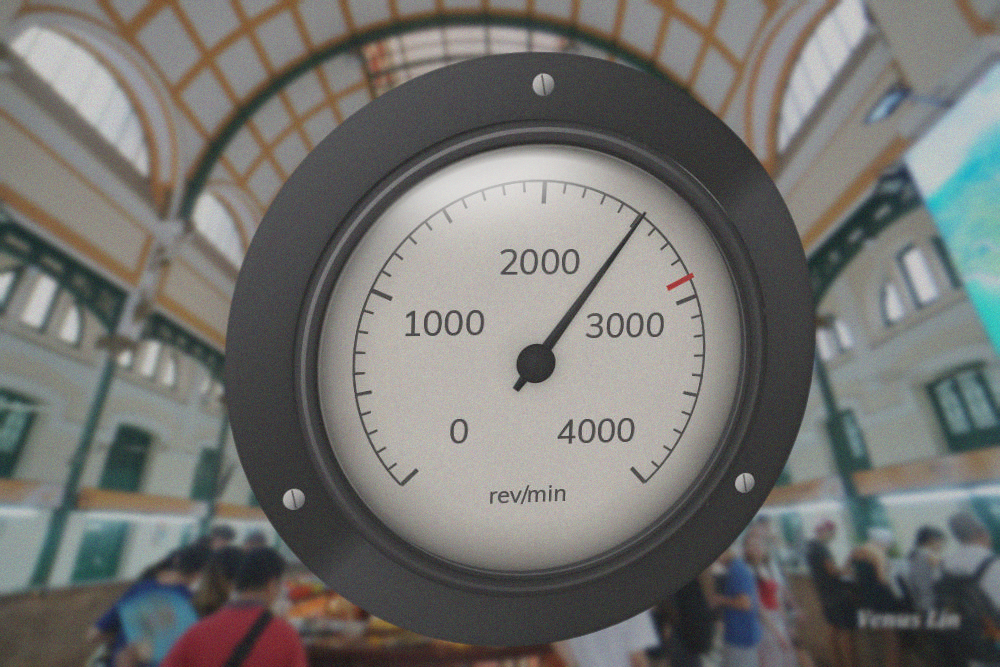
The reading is value=2500 unit=rpm
